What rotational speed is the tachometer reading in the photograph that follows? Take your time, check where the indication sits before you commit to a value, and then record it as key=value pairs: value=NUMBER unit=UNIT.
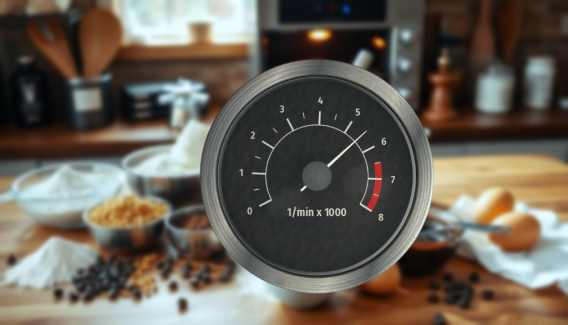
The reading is value=5500 unit=rpm
